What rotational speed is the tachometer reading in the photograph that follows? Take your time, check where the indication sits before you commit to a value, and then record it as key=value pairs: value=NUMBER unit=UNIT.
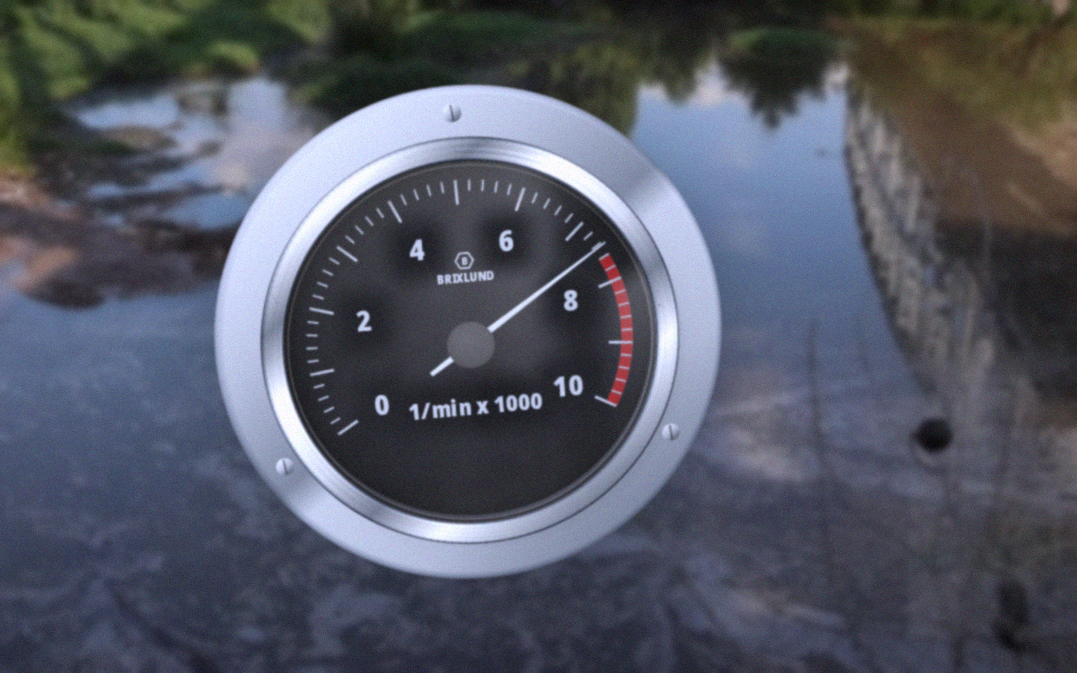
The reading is value=7400 unit=rpm
